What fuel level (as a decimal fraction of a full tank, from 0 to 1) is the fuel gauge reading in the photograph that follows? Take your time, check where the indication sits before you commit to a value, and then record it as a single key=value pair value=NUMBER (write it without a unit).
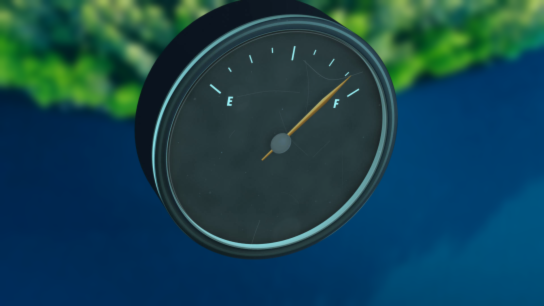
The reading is value=0.875
